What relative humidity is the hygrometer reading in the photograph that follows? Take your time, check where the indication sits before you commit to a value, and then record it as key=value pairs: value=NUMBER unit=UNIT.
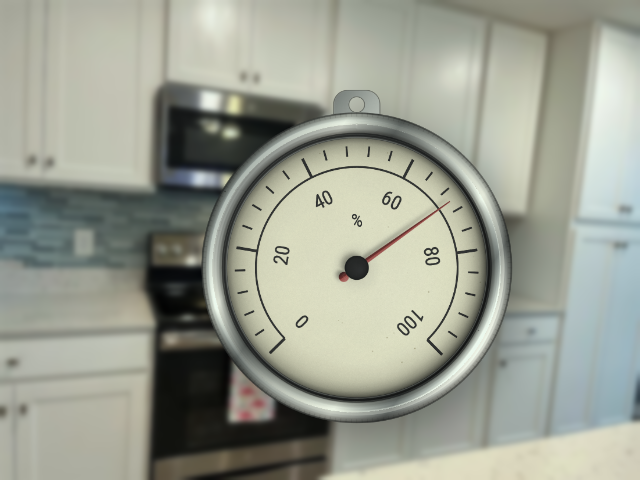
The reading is value=70 unit=%
